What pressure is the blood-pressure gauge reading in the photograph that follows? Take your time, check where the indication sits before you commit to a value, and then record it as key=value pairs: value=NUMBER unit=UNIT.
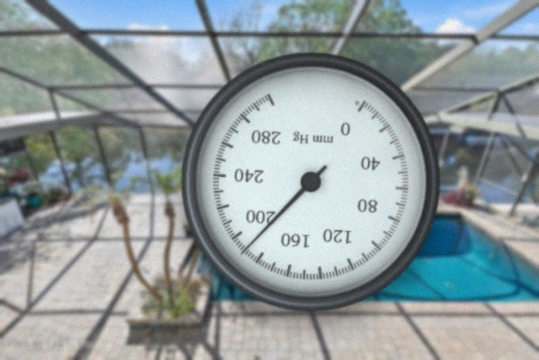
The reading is value=190 unit=mmHg
